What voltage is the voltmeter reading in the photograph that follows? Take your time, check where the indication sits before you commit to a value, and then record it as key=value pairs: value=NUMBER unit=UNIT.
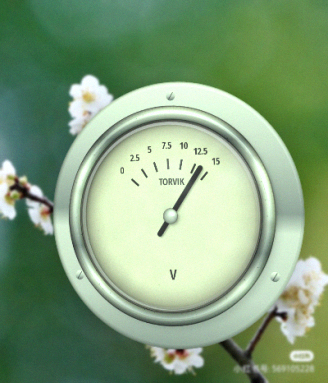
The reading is value=13.75 unit=V
